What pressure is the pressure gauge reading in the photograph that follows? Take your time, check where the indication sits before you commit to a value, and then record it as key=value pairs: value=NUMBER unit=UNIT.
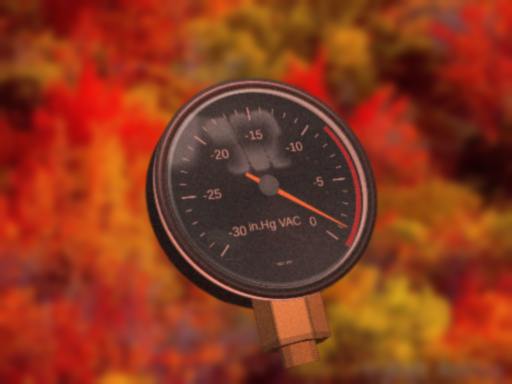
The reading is value=-1 unit=inHg
